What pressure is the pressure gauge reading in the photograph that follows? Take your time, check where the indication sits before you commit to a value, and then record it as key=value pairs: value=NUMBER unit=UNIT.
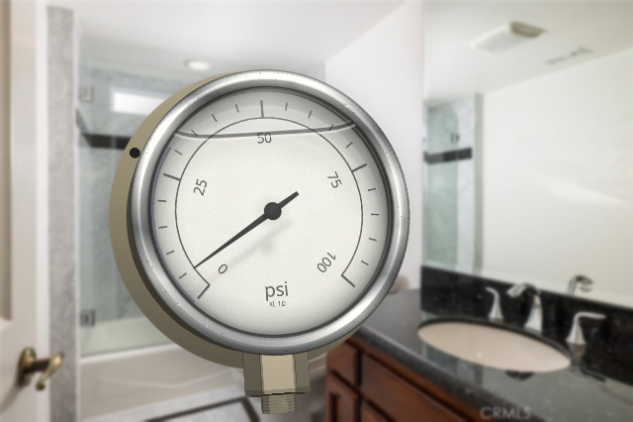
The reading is value=5 unit=psi
